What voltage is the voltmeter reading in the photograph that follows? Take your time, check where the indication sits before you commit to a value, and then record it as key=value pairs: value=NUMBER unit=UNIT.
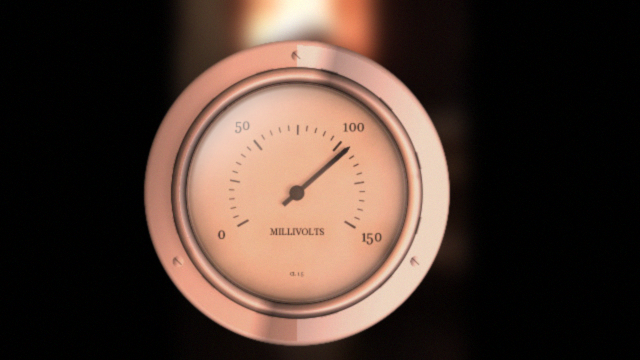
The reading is value=105 unit=mV
